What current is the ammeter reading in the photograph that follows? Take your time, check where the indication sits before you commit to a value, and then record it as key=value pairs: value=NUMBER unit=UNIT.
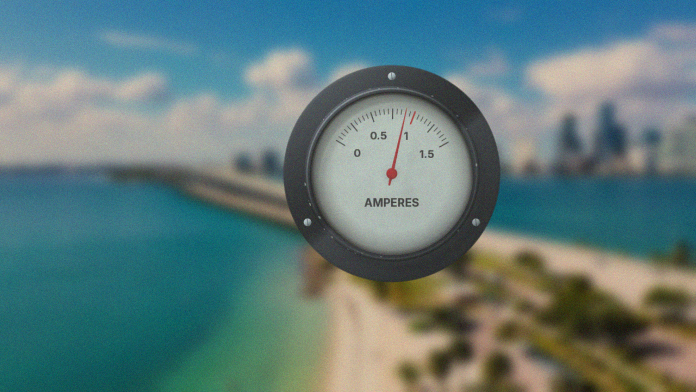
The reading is value=0.9 unit=A
